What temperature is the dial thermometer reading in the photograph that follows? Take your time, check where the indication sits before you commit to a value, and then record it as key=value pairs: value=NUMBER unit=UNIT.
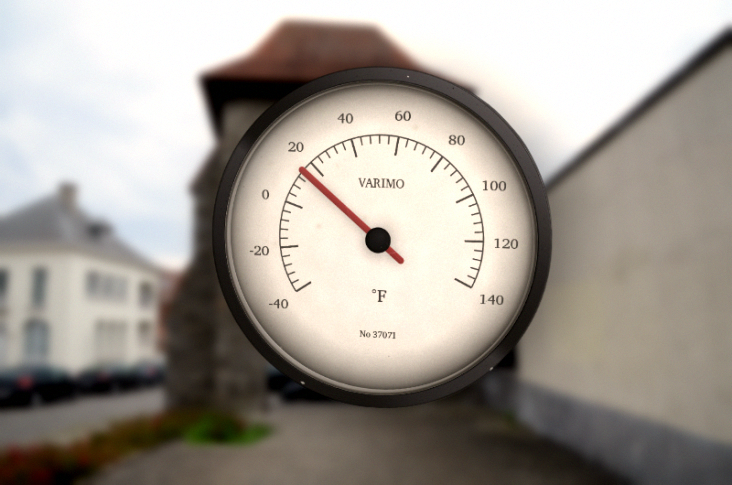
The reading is value=16 unit=°F
